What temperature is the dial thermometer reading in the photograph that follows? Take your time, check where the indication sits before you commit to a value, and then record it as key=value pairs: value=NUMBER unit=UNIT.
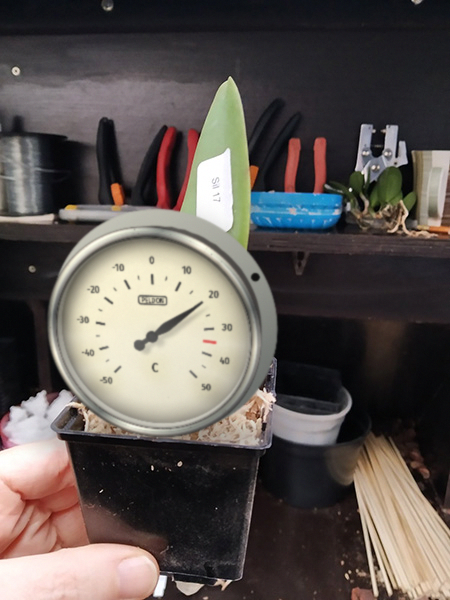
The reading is value=20 unit=°C
